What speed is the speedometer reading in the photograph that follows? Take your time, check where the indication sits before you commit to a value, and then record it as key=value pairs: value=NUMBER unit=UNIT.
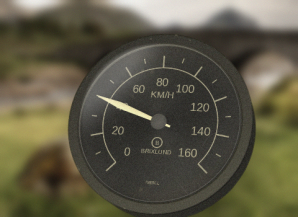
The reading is value=40 unit=km/h
